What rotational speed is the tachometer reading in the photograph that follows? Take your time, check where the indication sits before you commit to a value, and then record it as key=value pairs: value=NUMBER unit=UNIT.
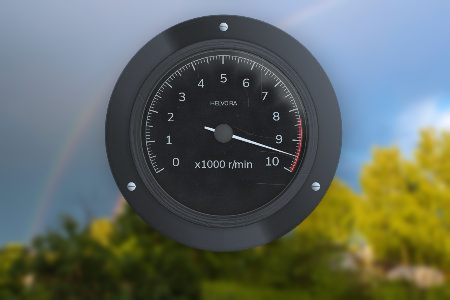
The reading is value=9500 unit=rpm
